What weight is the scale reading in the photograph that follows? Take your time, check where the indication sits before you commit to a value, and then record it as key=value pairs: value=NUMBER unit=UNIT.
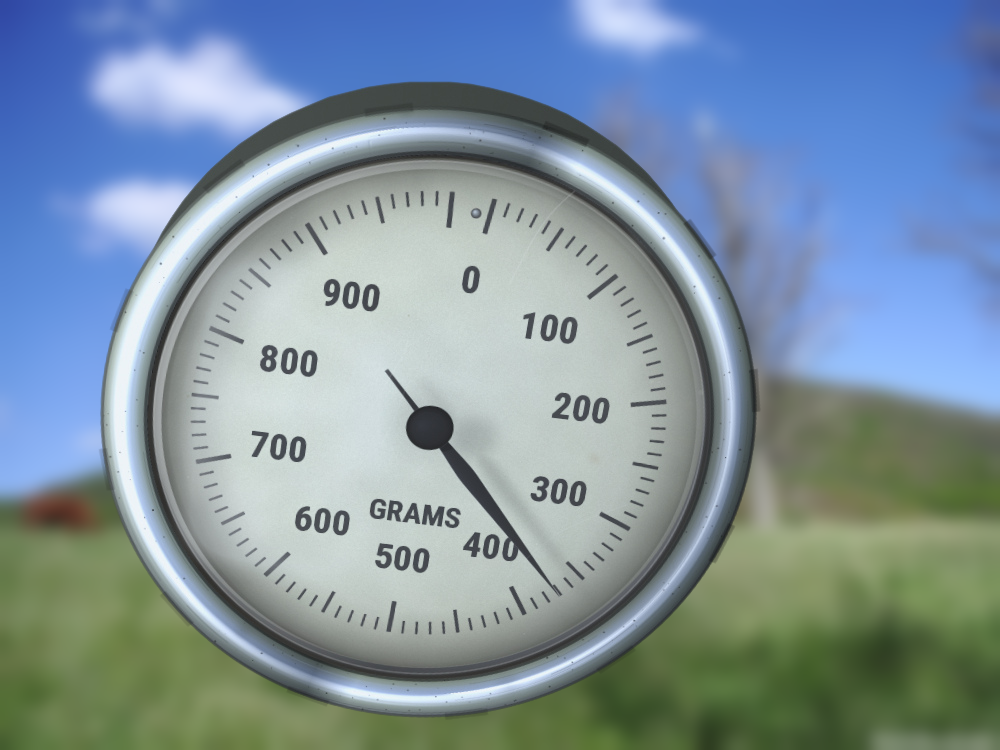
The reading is value=370 unit=g
